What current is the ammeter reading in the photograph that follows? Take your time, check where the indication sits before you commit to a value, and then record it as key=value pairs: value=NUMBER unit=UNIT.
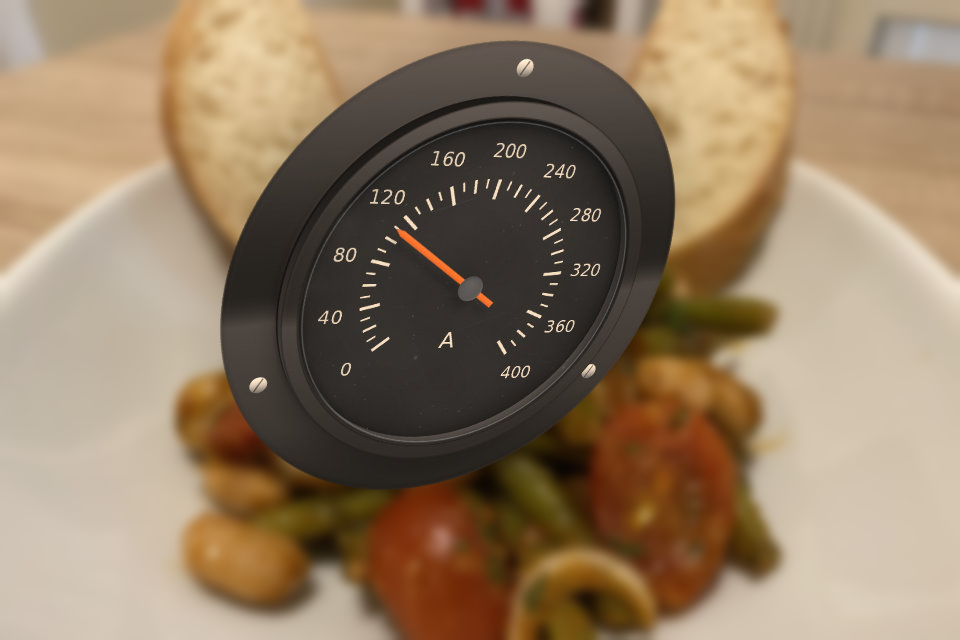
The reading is value=110 unit=A
